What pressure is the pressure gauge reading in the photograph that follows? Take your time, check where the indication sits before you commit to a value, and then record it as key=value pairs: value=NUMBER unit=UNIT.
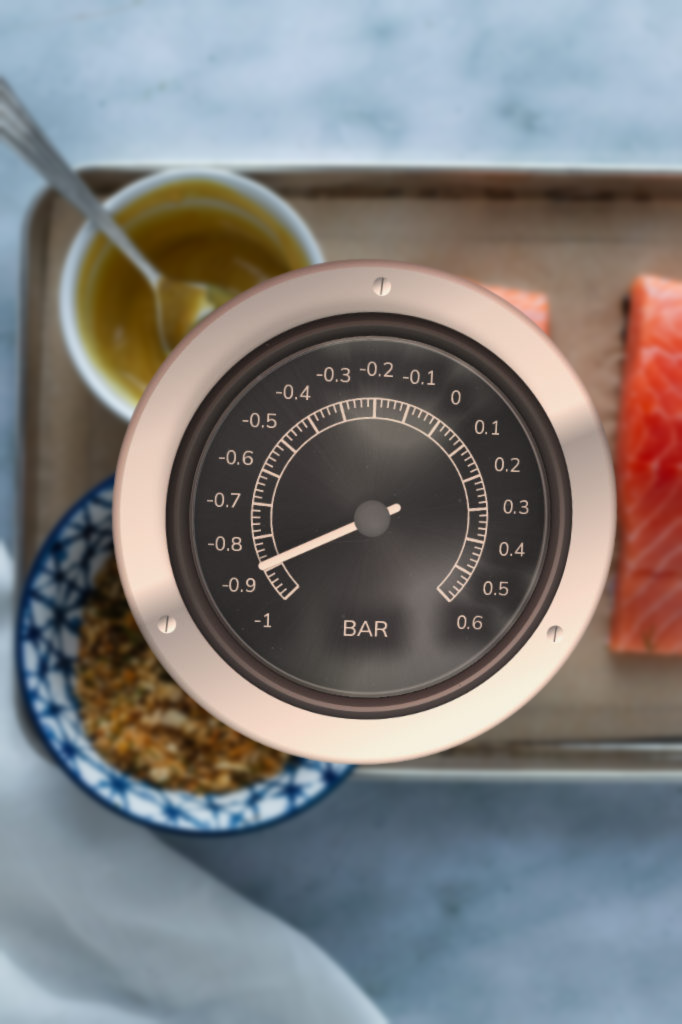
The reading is value=-0.88 unit=bar
